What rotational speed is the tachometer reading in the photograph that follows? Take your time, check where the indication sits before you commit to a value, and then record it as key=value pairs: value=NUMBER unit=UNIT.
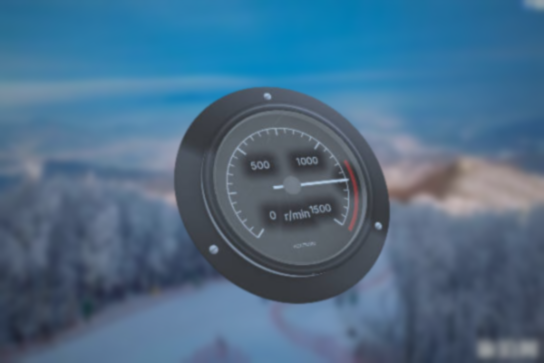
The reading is value=1250 unit=rpm
